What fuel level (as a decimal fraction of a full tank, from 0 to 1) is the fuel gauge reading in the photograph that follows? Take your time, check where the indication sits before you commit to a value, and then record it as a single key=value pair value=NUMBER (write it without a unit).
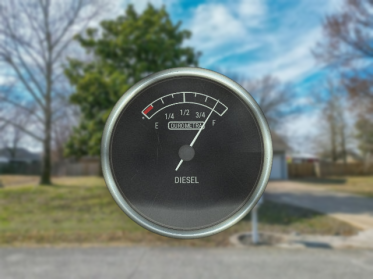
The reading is value=0.875
